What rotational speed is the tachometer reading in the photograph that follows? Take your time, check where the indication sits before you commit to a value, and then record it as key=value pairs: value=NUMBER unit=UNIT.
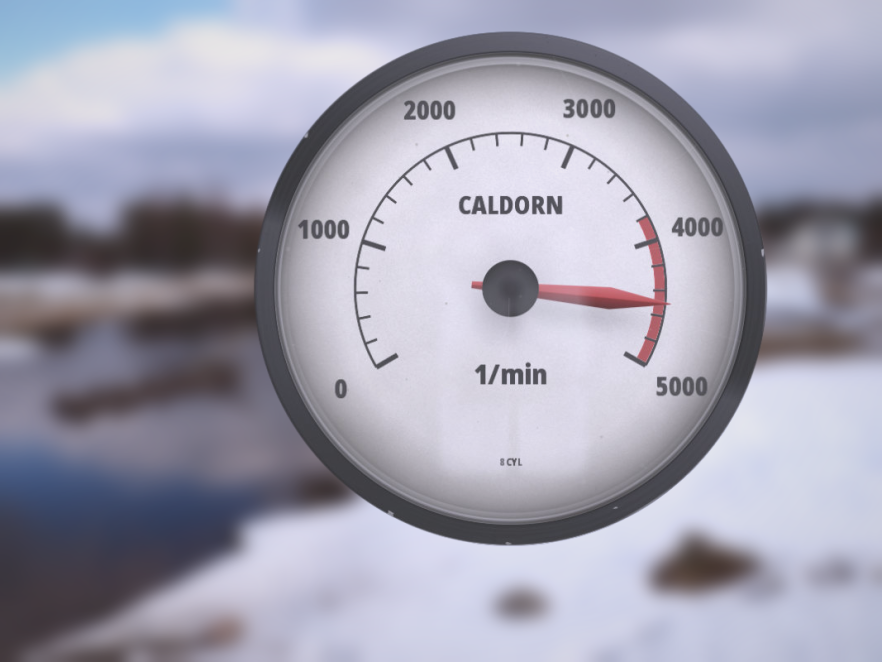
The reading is value=4500 unit=rpm
